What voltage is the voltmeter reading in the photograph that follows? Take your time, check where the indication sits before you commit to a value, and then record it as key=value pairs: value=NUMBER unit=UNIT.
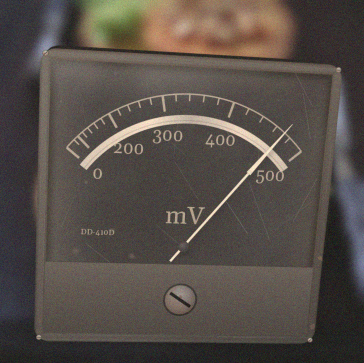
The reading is value=470 unit=mV
